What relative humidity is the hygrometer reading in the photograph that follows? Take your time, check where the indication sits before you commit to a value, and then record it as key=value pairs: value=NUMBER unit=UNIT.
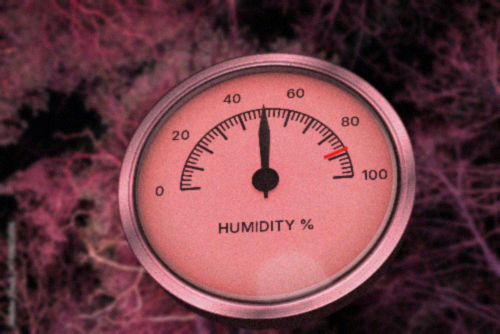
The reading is value=50 unit=%
